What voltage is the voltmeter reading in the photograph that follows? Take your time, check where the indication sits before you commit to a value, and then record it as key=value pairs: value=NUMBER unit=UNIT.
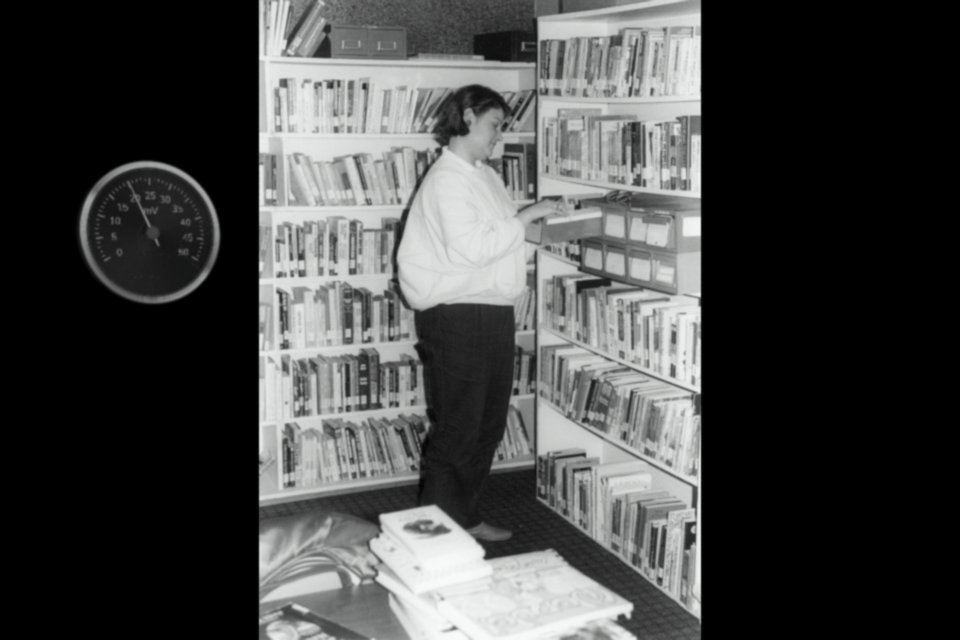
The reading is value=20 unit=mV
